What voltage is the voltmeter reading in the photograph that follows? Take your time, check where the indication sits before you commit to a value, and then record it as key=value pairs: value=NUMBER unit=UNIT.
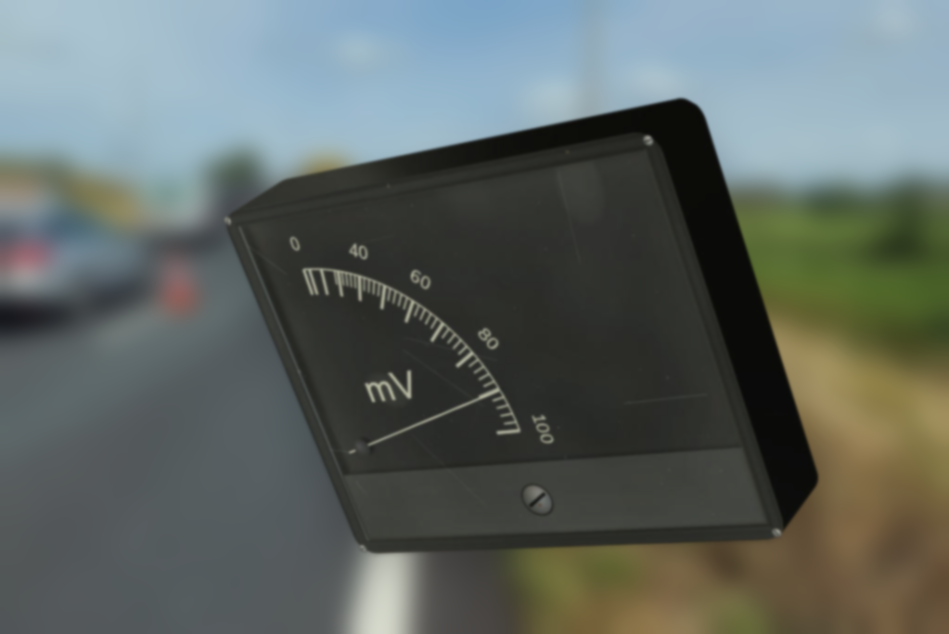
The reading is value=90 unit=mV
